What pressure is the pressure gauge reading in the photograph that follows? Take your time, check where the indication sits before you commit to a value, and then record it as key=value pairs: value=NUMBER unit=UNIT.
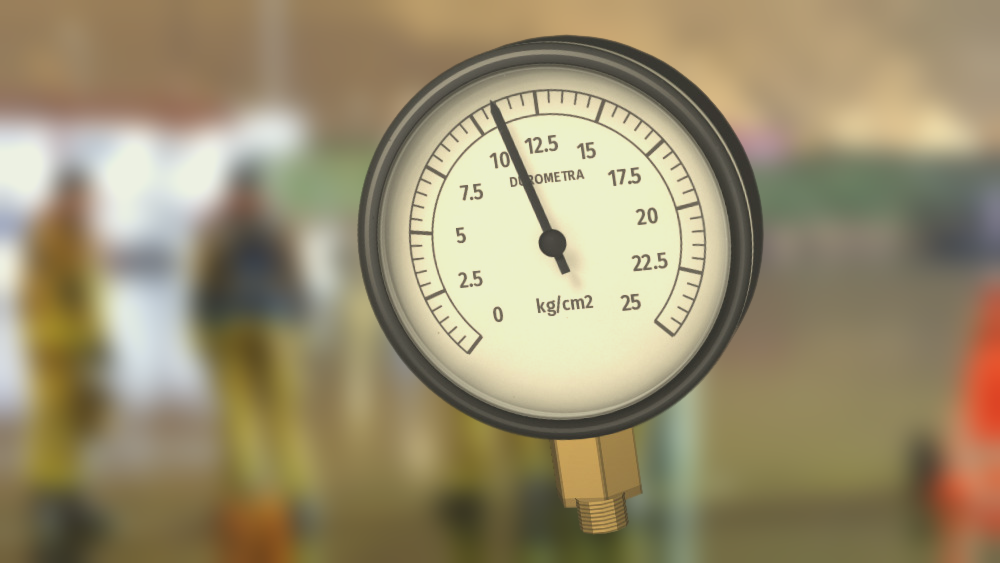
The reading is value=11 unit=kg/cm²
